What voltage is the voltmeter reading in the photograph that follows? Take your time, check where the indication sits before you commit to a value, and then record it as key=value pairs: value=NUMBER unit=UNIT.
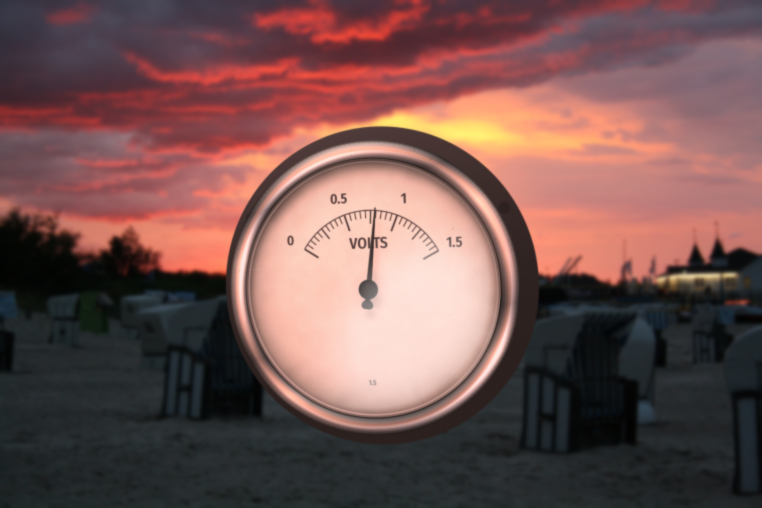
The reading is value=0.8 unit=V
